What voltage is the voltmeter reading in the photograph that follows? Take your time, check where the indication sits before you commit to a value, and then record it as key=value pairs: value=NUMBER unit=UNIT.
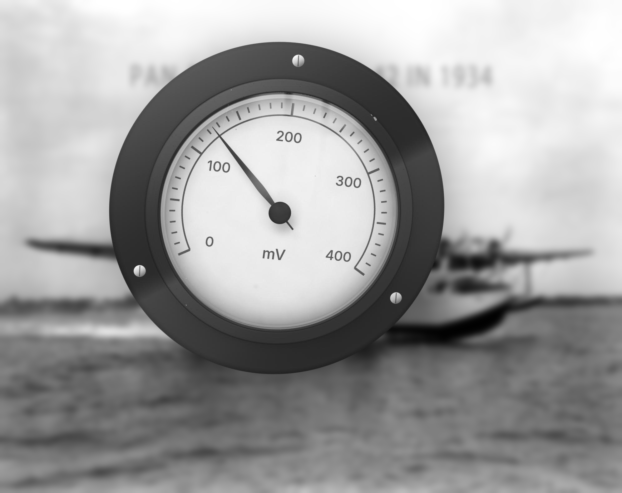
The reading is value=125 unit=mV
